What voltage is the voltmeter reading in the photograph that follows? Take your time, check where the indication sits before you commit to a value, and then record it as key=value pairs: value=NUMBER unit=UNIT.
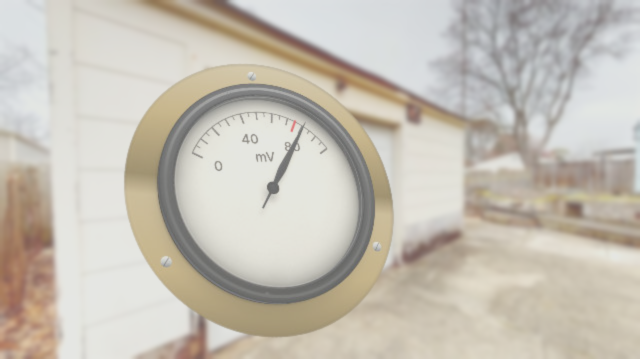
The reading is value=80 unit=mV
